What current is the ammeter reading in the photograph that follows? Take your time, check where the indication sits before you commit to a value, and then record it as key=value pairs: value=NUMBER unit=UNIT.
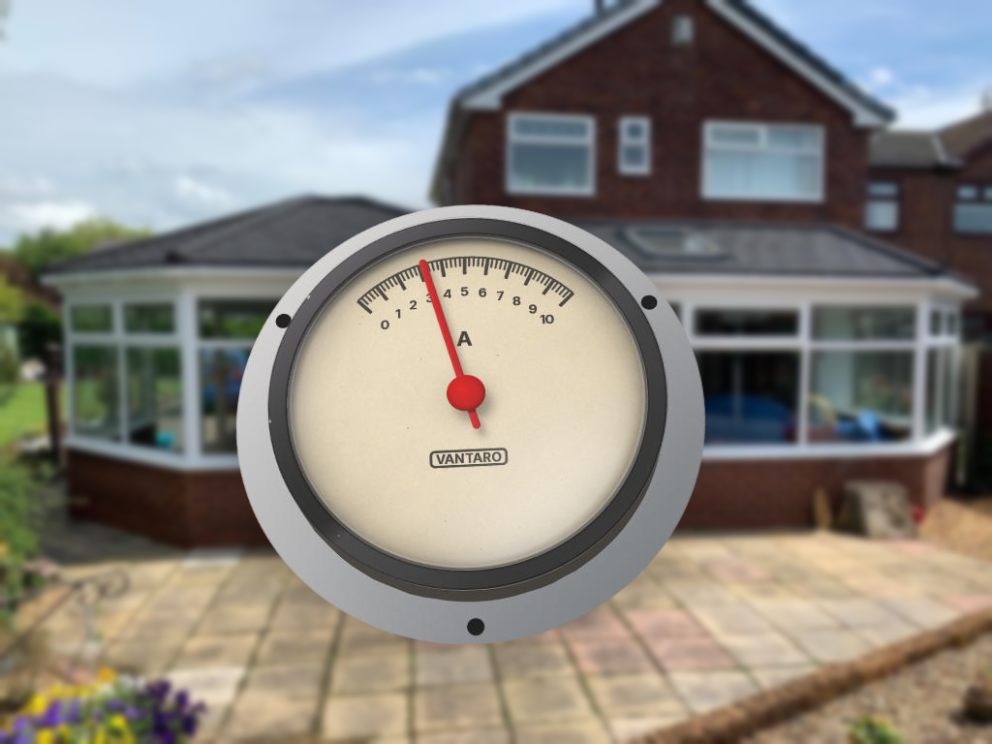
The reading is value=3.2 unit=A
